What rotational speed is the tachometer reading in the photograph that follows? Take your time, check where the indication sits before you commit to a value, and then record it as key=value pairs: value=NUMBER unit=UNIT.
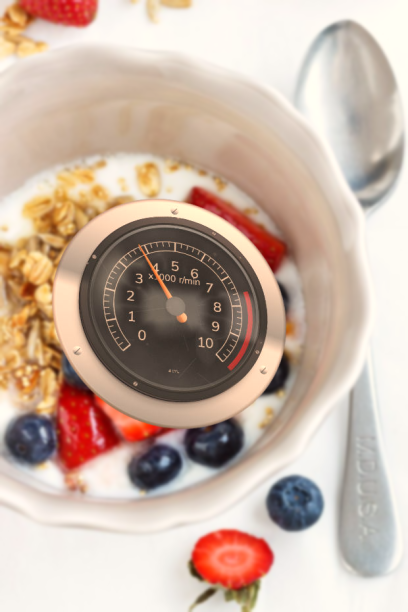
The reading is value=3800 unit=rpm
